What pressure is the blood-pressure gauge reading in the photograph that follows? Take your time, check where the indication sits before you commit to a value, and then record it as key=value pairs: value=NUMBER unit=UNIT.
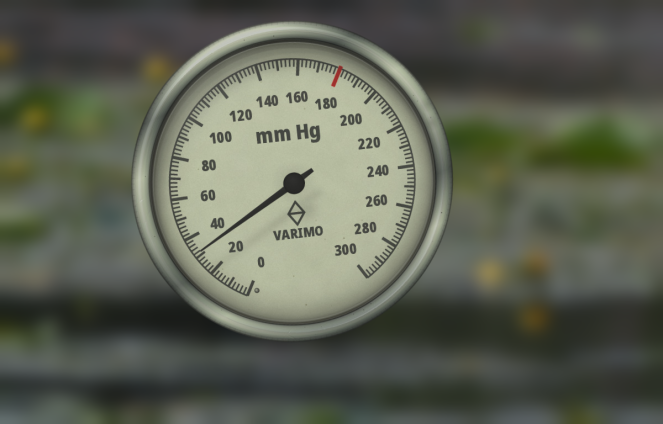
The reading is value=32 unit=mmHg
